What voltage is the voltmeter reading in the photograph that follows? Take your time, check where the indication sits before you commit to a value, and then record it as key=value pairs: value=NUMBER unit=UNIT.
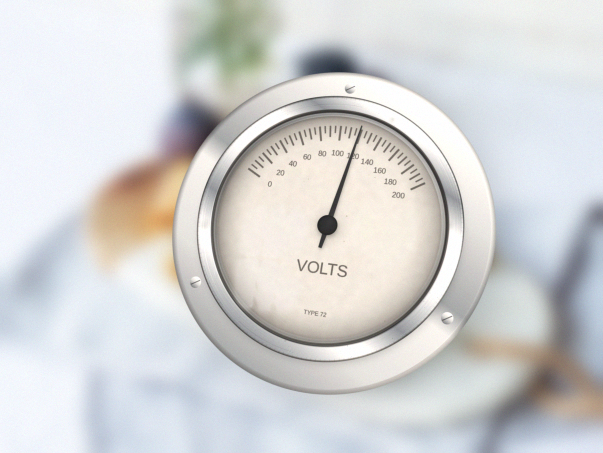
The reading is value=120 unit=V
